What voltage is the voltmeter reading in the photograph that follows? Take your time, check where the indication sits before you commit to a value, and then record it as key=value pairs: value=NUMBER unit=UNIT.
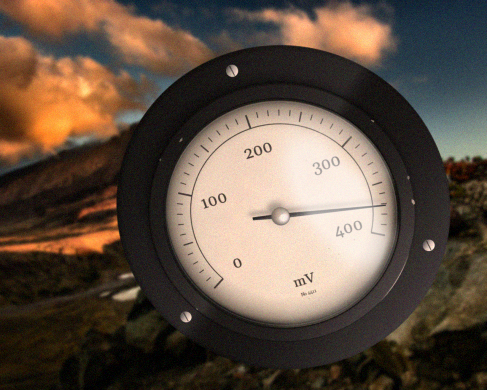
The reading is value=370 unit=mV
